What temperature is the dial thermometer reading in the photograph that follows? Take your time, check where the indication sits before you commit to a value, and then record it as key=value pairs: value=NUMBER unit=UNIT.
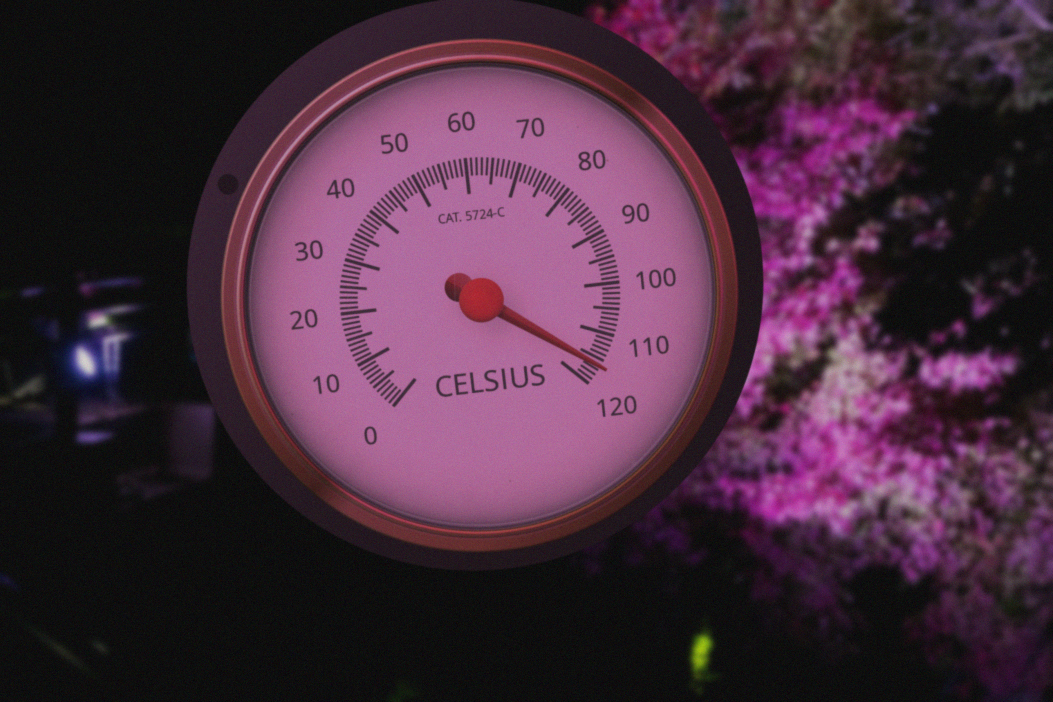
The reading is value=116 unit=°C
